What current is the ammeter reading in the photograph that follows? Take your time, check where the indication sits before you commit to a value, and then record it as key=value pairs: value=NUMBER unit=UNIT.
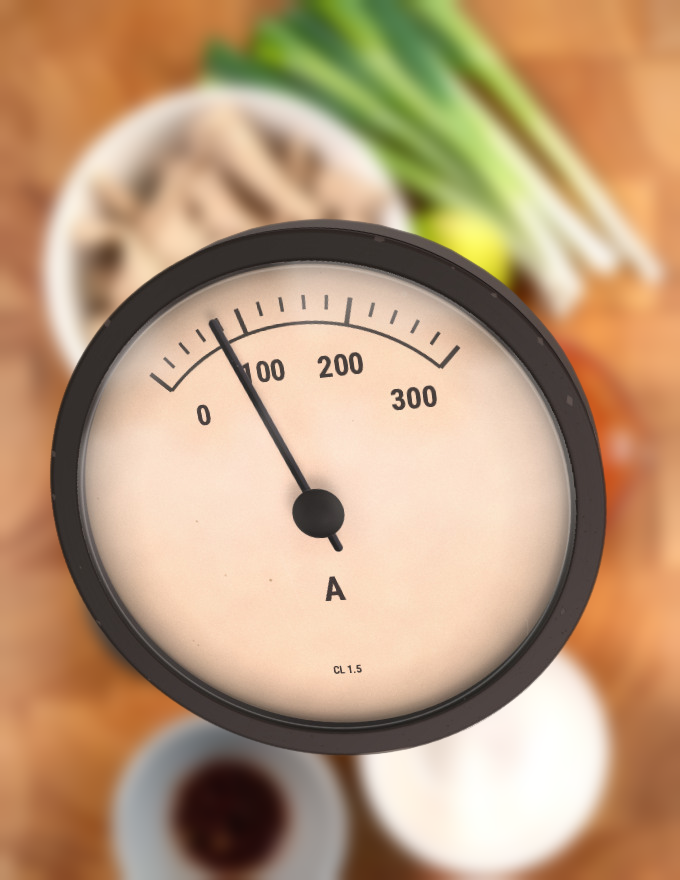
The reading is value=80 unit=A
